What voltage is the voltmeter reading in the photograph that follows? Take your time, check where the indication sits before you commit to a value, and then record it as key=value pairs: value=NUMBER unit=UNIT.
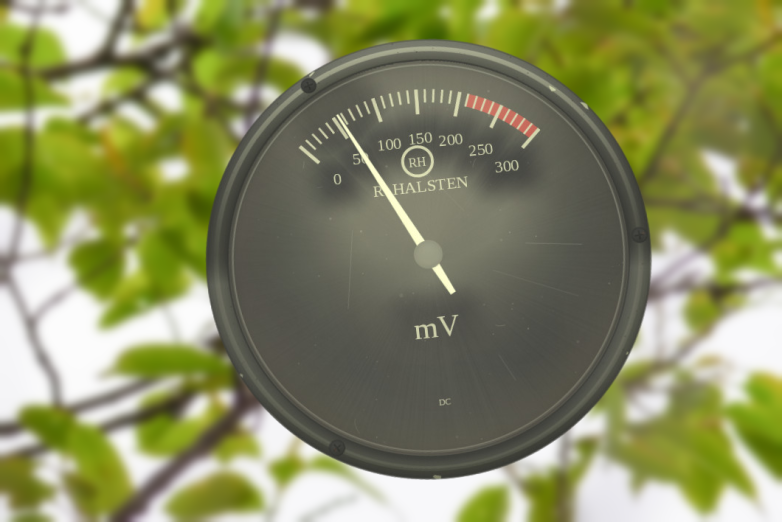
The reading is value=55 unit=mV
